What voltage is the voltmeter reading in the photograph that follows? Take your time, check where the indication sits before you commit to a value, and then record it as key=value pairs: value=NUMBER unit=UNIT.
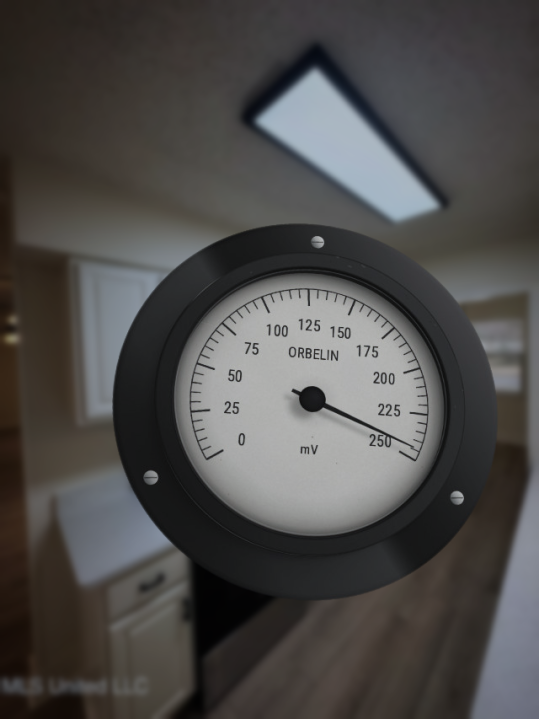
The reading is value=245 unit=mV
